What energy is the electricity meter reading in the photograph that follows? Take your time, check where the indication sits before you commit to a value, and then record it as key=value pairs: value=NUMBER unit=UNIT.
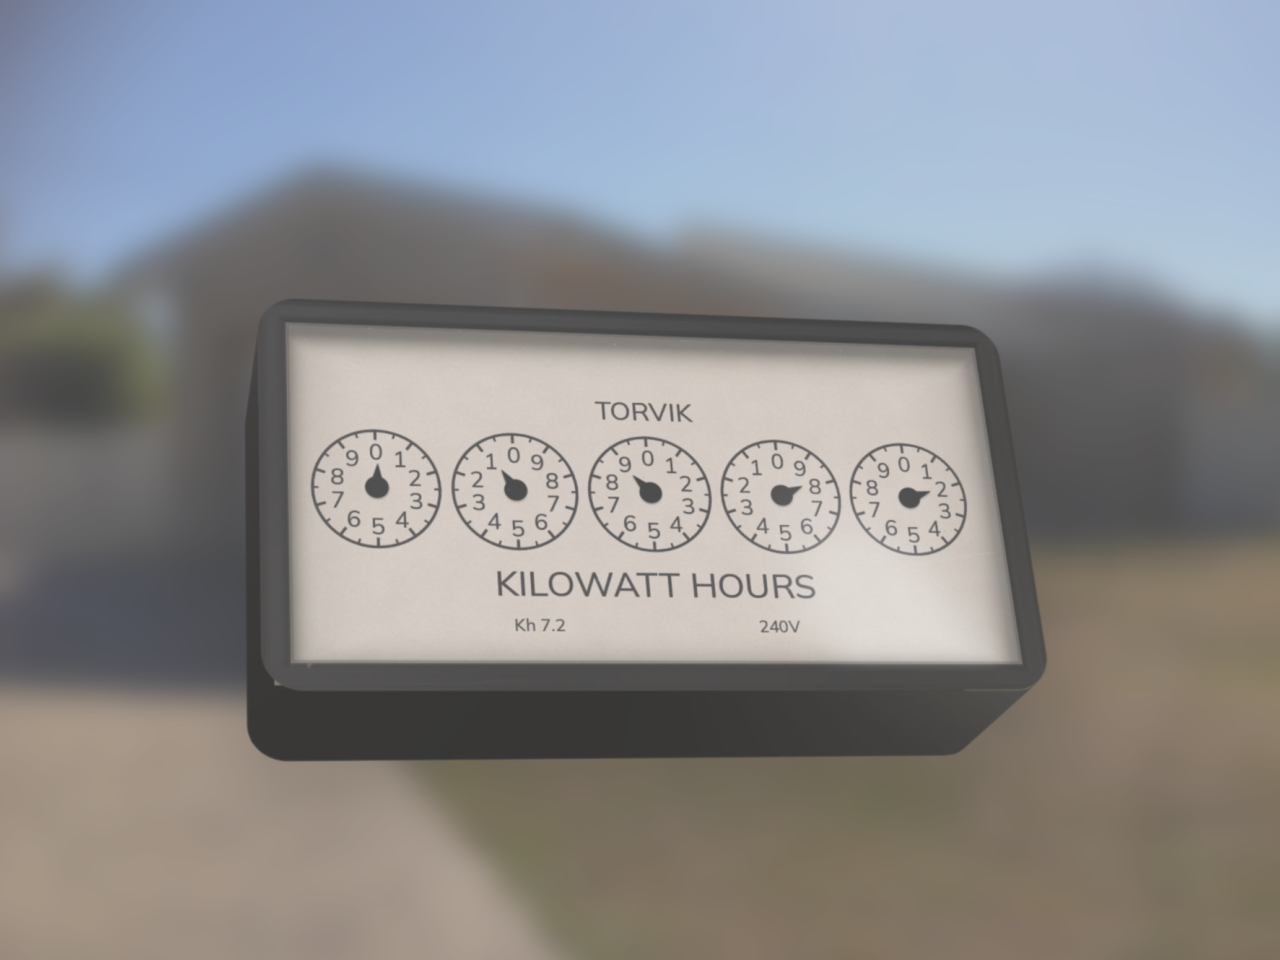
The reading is value=882 unit=kWh
